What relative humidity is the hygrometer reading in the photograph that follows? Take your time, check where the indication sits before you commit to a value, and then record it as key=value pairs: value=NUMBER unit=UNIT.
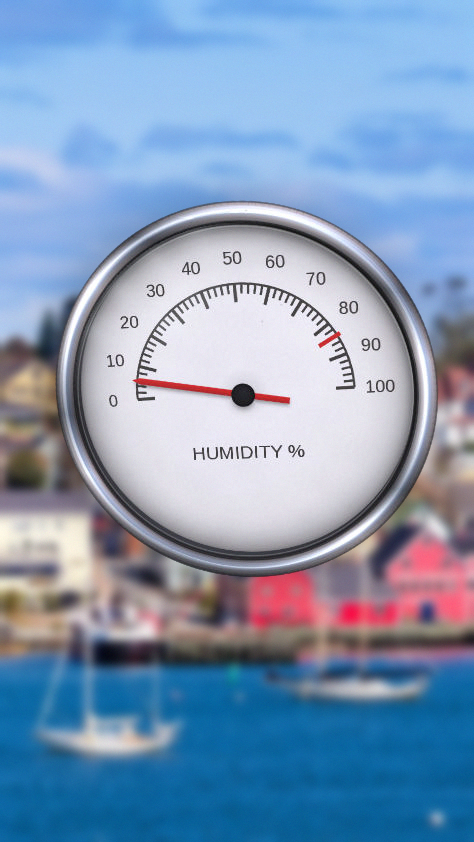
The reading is value=6 unit=%
